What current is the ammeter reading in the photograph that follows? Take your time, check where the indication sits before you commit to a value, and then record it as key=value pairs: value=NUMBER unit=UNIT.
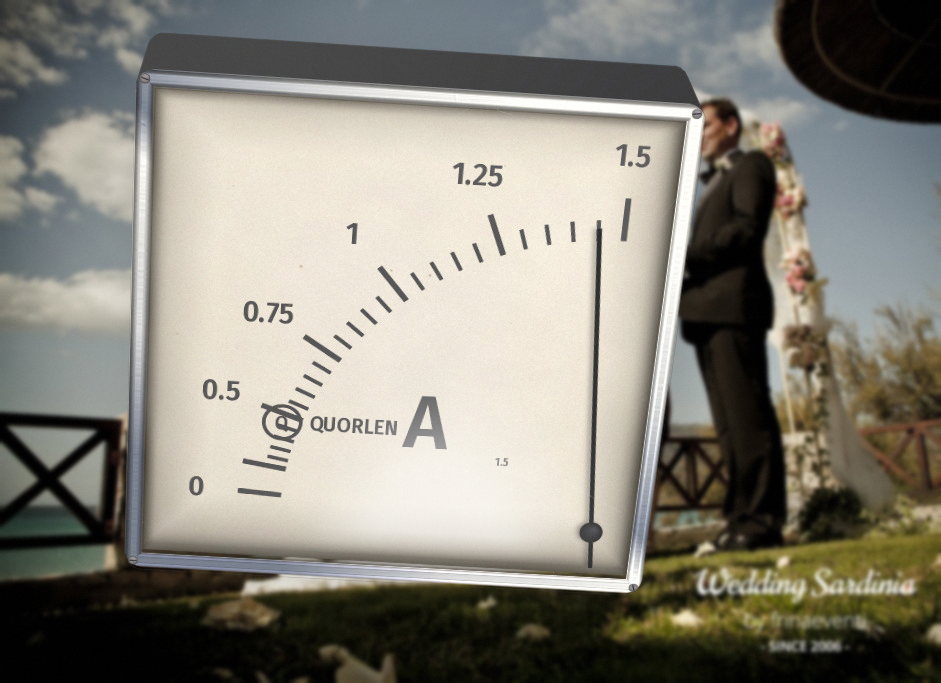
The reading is value=1.45 unit=A
